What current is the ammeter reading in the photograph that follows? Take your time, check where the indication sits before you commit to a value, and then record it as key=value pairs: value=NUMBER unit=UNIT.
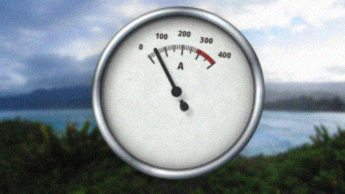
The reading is value=50 unit=A
